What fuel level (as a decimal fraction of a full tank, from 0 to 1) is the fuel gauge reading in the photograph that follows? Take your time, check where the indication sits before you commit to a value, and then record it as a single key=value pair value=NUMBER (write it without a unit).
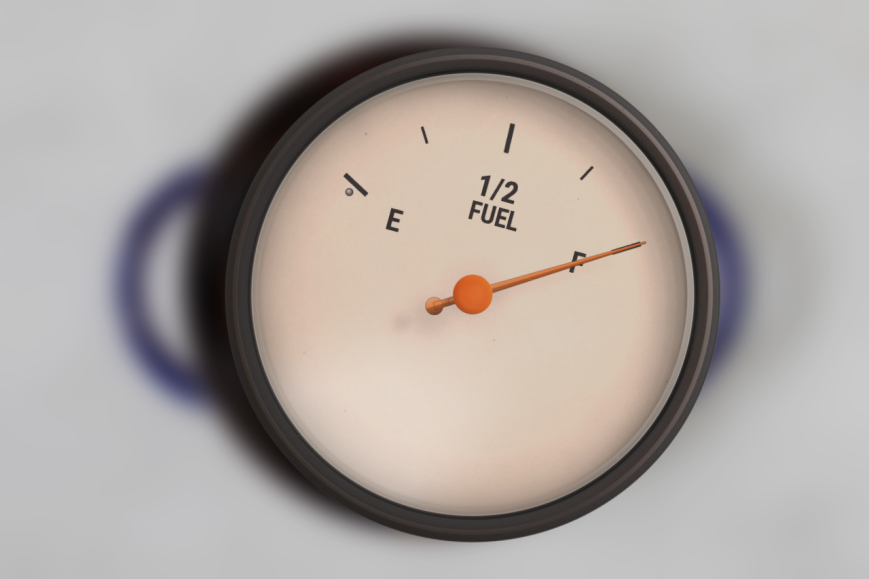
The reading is value=1
